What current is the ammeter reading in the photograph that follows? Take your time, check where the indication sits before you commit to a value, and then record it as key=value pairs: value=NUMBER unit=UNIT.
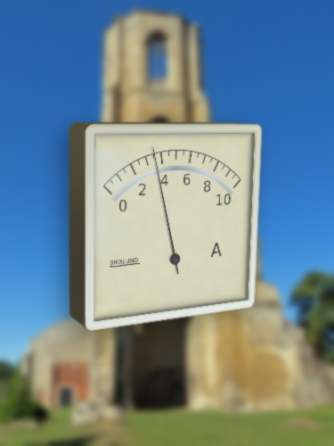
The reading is value=3.5 unit=A
